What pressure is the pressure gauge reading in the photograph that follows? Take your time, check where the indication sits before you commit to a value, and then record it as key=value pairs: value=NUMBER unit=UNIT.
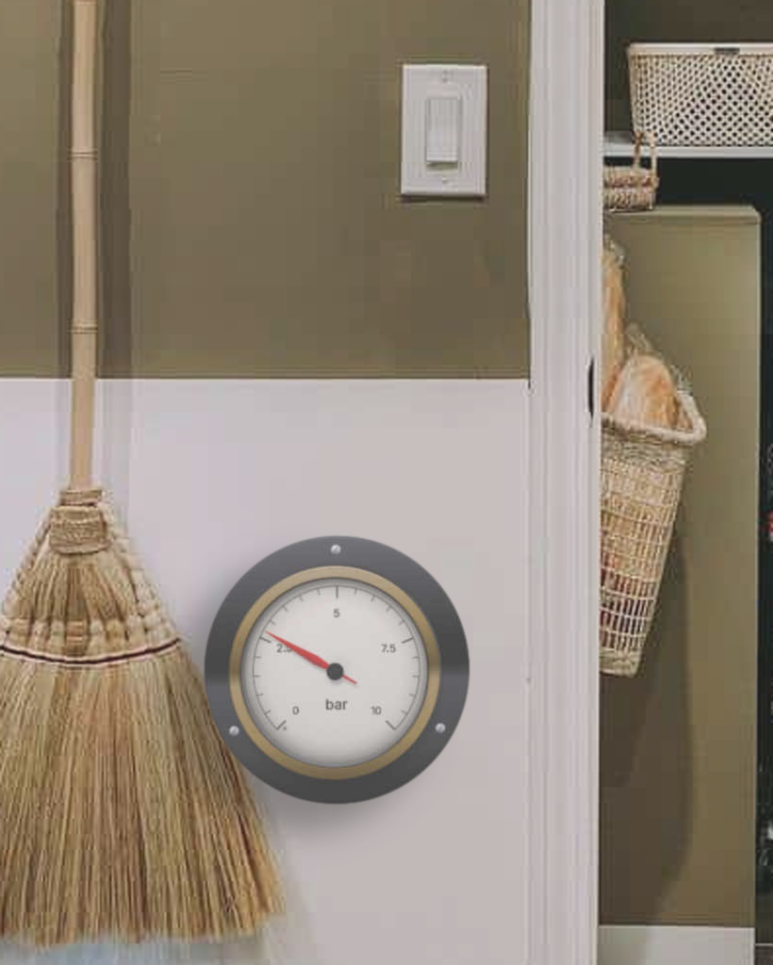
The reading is value=2.75 unit=bar
